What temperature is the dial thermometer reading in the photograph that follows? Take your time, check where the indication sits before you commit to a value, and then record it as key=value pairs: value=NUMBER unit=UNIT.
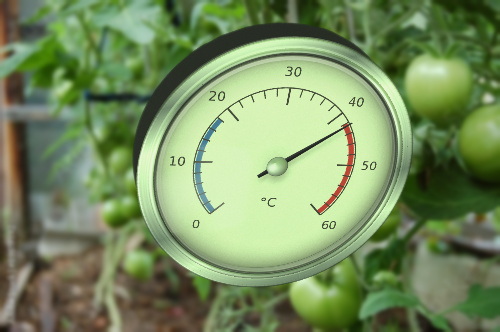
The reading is value=42 unit=°C
